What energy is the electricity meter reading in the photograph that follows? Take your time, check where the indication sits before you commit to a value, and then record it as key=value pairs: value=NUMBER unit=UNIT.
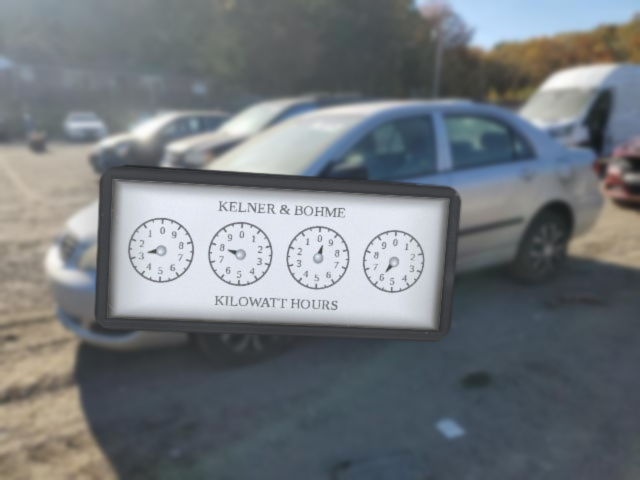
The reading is value=2796 unit=kWh
